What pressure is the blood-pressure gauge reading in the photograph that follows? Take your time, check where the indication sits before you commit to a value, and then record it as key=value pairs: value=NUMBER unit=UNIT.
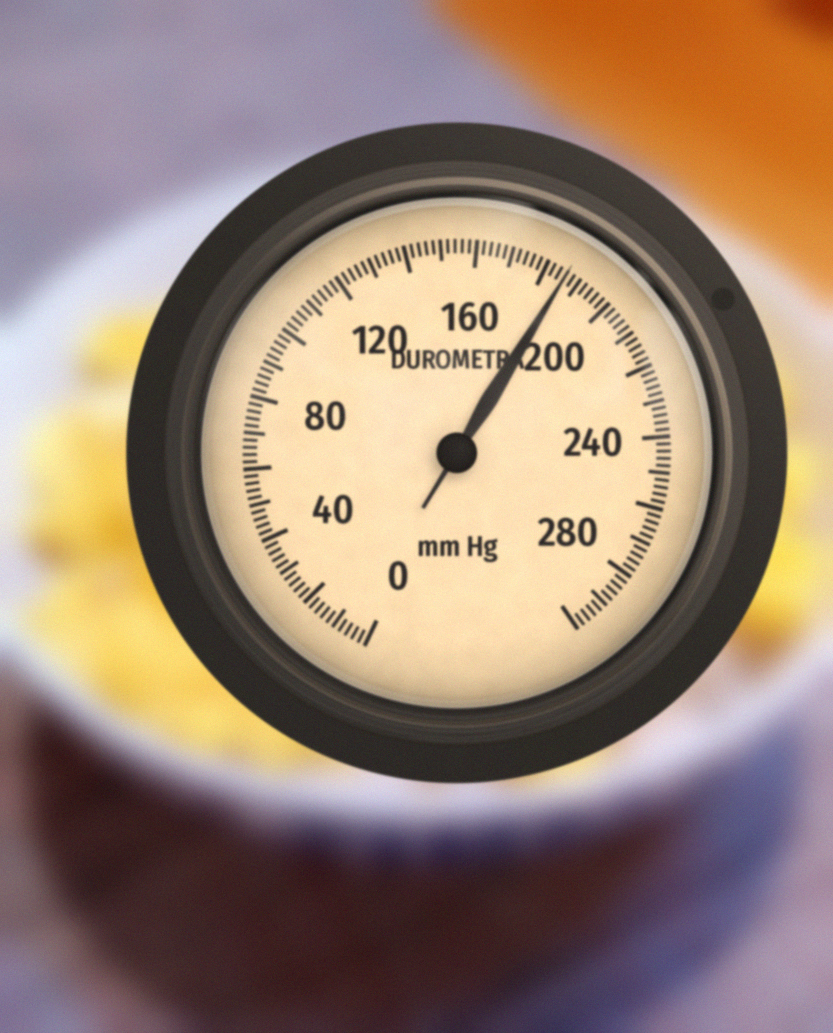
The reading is value=186 unit=mmHg
